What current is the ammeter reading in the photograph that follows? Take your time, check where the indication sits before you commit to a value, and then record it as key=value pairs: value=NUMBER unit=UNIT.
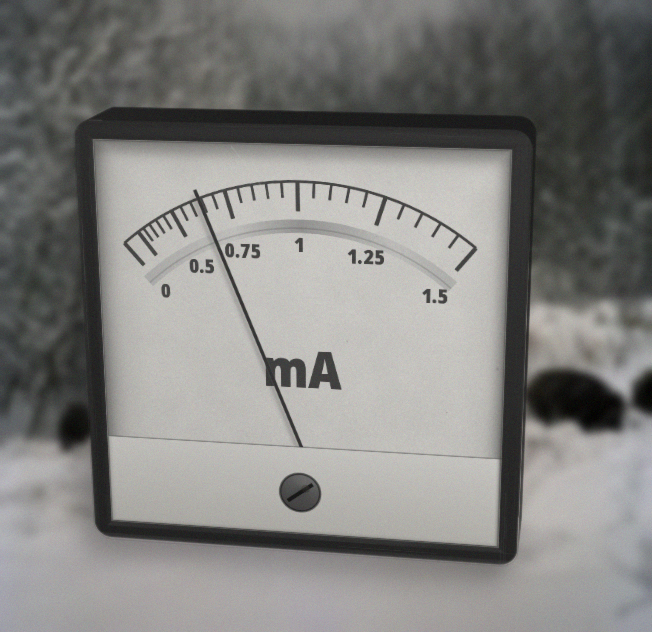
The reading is value=0.65 unit=mA
